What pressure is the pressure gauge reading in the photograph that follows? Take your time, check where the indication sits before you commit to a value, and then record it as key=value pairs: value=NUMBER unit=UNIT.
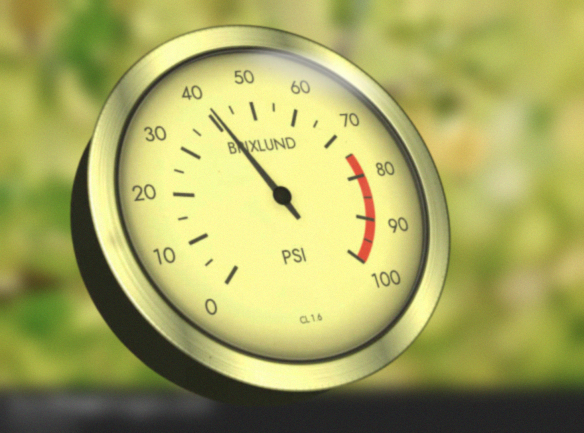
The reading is value=40 unit=psi
